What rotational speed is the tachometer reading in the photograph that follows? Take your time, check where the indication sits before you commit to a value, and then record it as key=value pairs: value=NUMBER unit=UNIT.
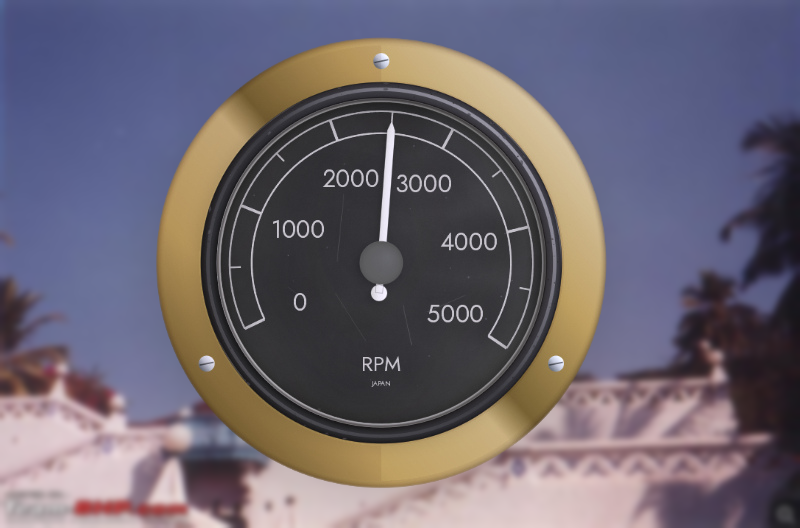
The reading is value=2500 unit=rpm
